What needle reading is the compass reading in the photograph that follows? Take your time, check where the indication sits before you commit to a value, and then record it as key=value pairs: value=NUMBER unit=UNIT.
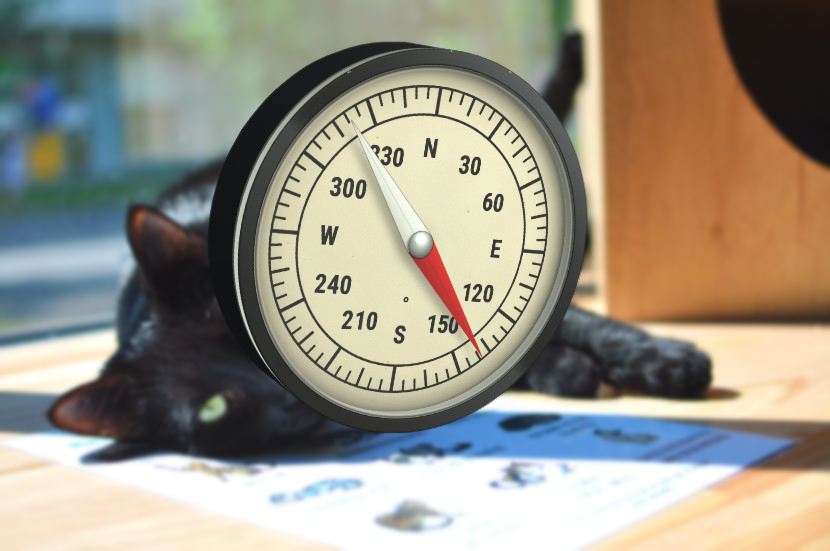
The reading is value=140 unit=°
